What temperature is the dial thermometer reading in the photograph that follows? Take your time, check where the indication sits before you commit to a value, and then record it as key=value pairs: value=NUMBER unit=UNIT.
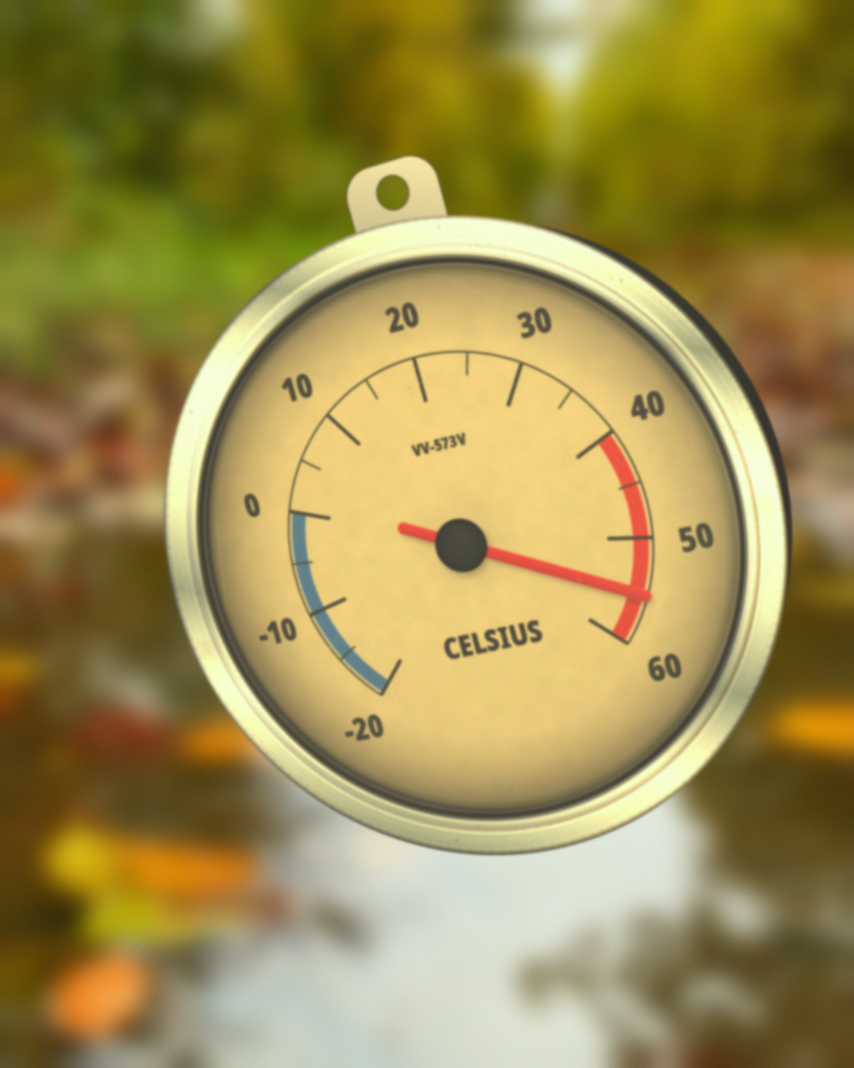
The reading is value=55 unit=°C
